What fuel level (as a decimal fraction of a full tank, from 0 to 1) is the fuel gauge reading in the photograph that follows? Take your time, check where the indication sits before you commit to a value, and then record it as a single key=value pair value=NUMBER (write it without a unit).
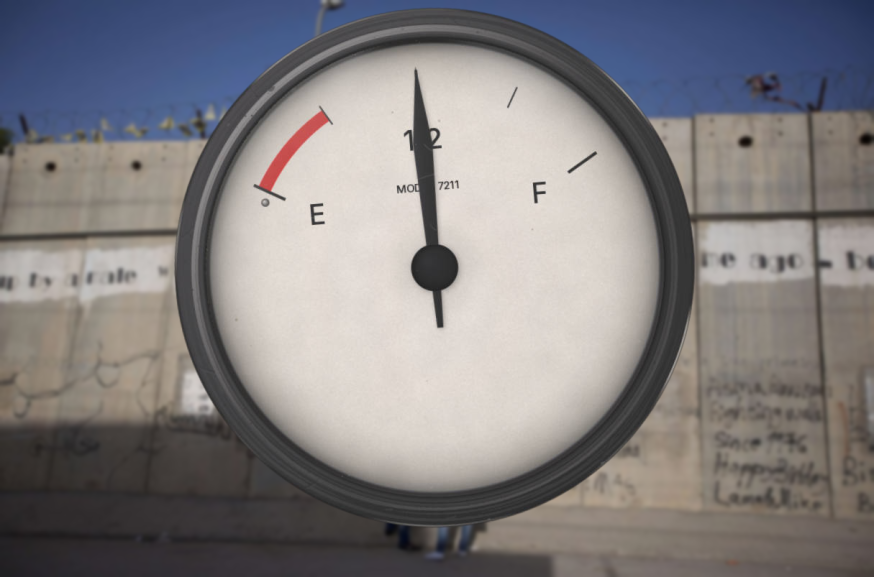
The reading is value=0.5
